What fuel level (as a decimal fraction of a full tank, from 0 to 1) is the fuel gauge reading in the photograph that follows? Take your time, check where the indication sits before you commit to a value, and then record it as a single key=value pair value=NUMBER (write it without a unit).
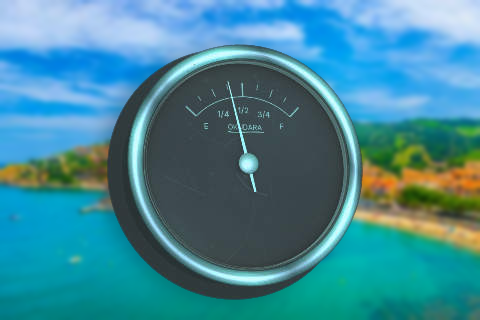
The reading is value=0.375
